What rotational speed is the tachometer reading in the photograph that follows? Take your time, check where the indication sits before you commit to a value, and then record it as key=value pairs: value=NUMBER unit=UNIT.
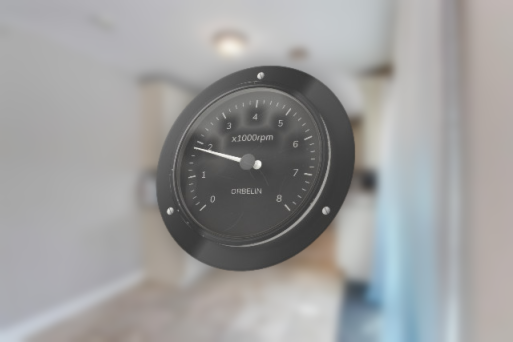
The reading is value=1800 unit=rpm
